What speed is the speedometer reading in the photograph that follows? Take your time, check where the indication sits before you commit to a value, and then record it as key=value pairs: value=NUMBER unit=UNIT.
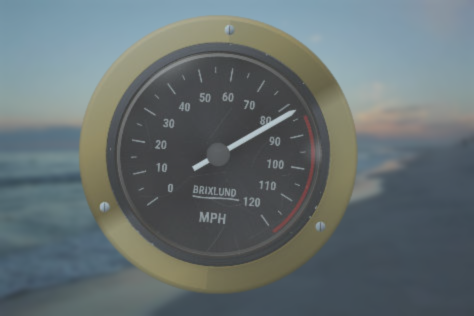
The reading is value=82.5 unit=mph
